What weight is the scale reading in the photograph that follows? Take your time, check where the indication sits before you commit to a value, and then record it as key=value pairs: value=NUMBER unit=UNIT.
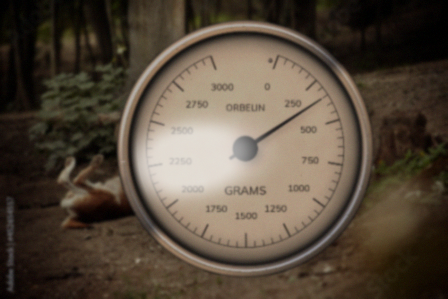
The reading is value=350 unit=g
